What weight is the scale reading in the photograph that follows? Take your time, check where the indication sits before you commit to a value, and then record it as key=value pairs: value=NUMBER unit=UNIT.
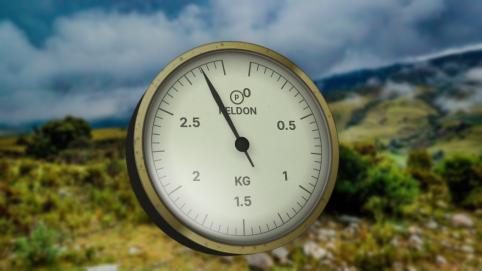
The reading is value=2.85 unit=kg
